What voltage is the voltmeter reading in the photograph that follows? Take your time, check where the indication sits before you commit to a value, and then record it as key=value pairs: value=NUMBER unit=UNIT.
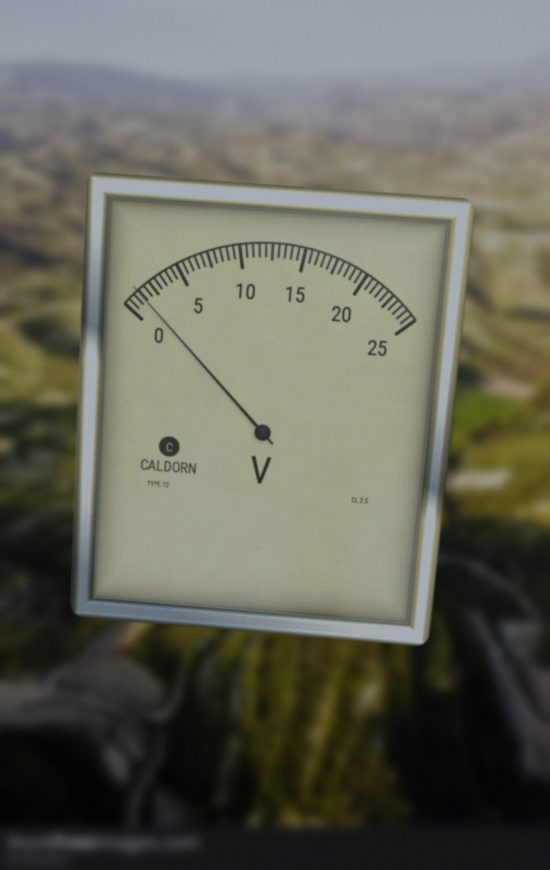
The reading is value=1.5 unit=V
